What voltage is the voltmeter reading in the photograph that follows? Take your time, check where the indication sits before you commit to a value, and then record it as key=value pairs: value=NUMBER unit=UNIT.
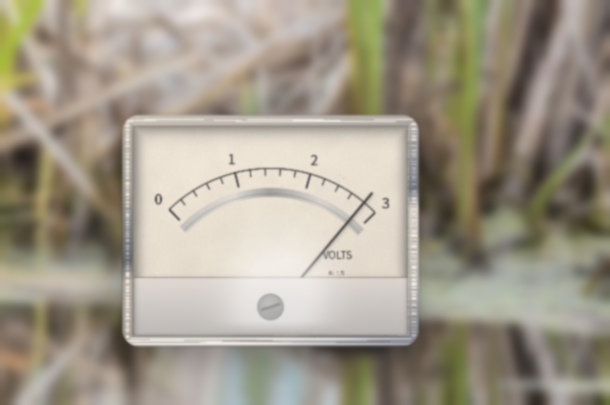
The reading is value=2.8 unit=V
